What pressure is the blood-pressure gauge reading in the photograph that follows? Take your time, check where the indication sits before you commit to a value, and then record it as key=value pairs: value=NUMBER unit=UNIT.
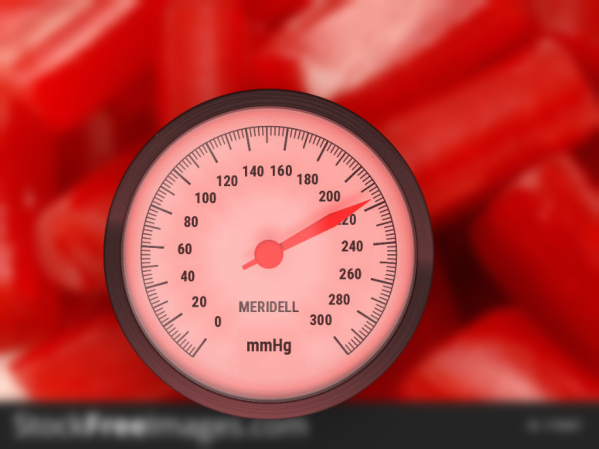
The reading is value=216 unit=mmHg
